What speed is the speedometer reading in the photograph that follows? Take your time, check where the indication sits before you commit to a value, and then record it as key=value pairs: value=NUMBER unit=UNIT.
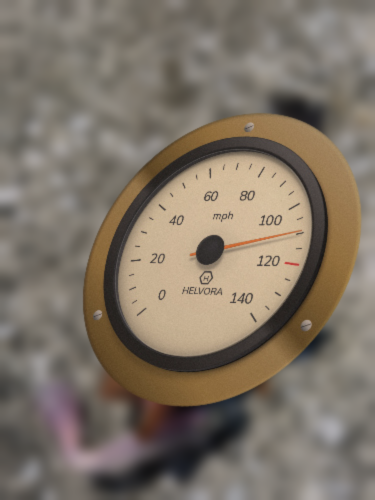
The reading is value=110 unit=mph
